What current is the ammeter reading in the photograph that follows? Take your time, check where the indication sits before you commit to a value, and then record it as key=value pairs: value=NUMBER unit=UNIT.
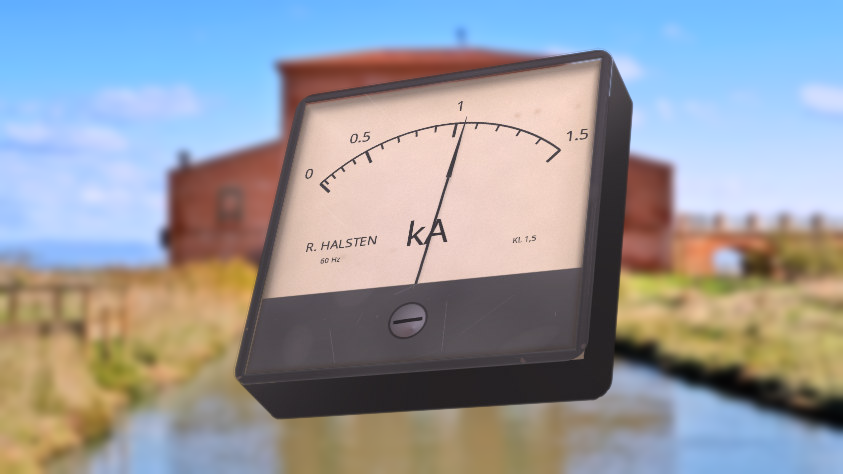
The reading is value=1.05 unit=kA
